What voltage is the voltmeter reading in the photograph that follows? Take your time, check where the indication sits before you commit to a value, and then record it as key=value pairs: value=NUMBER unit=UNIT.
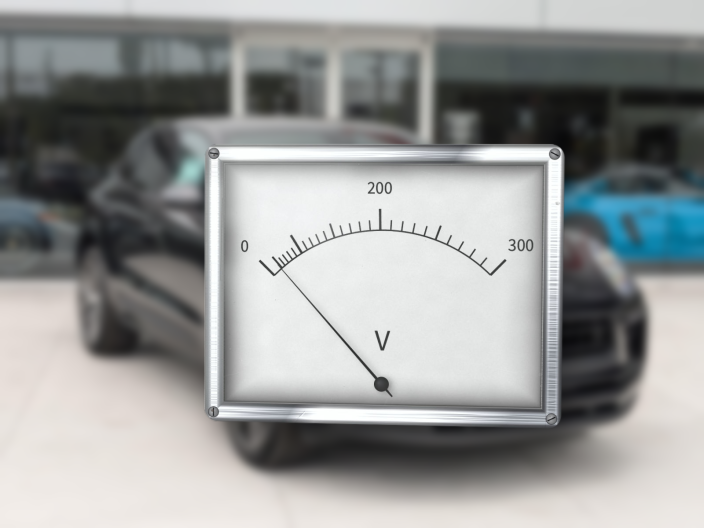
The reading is value=50 unit=V
